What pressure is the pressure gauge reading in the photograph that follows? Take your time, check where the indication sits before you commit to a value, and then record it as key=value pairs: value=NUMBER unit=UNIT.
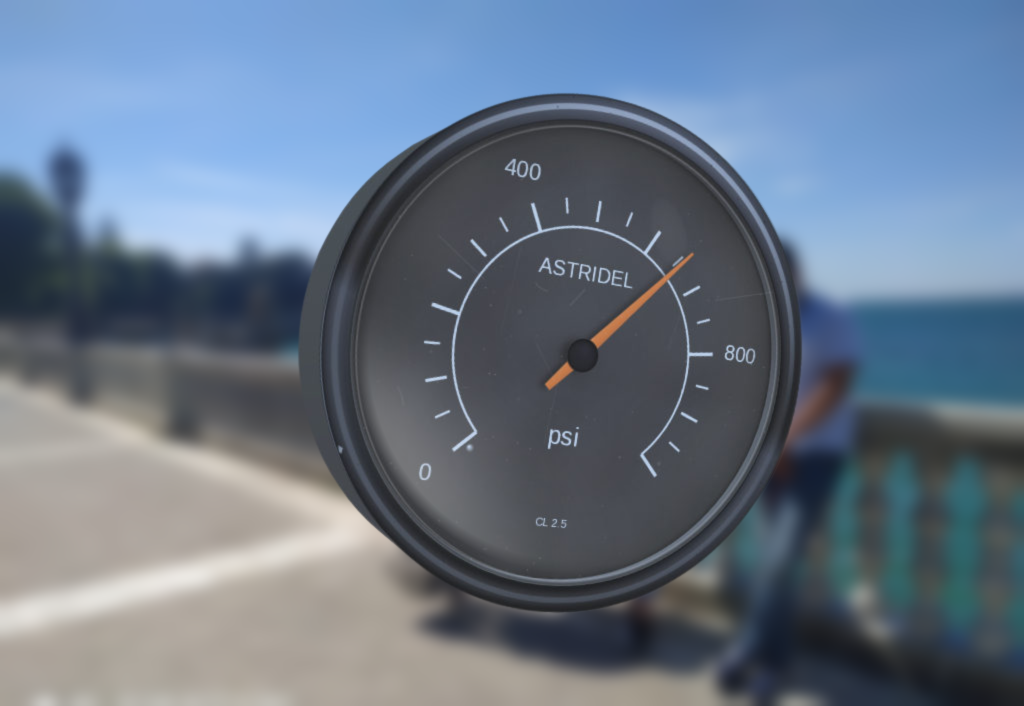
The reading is value=650 unit=psi
